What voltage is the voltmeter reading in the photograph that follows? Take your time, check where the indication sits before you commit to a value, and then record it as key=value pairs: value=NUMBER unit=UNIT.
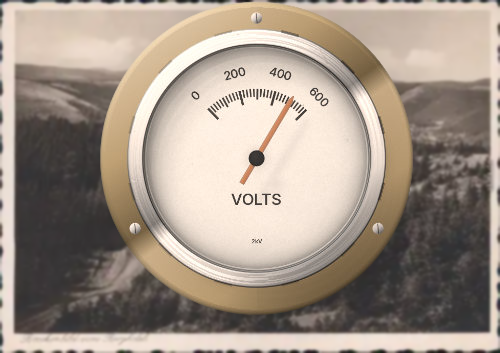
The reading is value=500 unit=V
